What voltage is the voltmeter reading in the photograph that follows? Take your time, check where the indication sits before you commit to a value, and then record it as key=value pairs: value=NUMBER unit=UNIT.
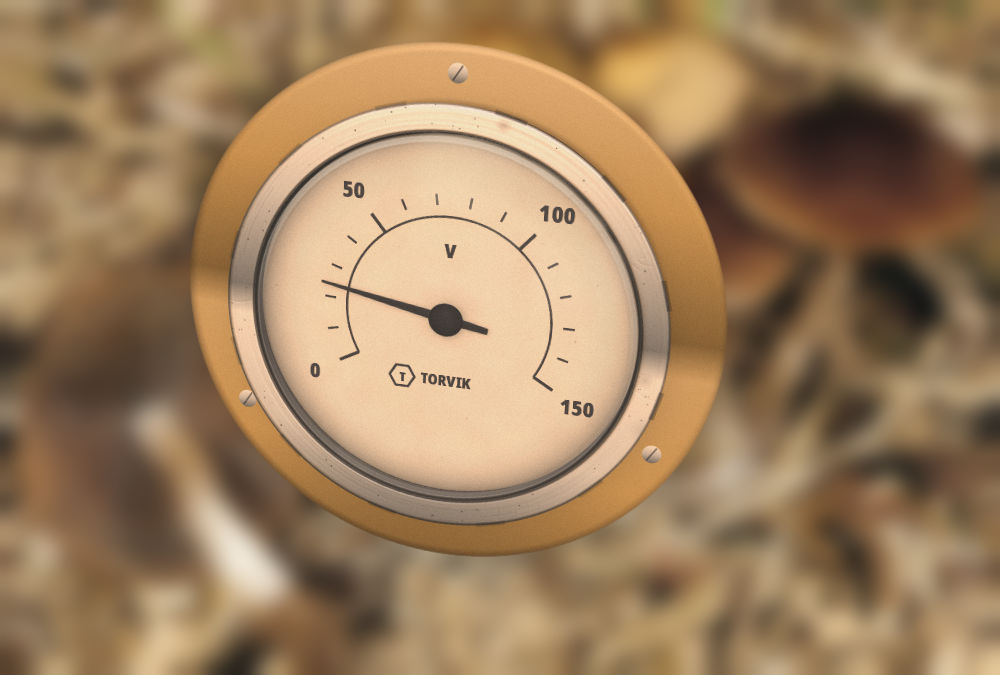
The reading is value=25 unit=V
